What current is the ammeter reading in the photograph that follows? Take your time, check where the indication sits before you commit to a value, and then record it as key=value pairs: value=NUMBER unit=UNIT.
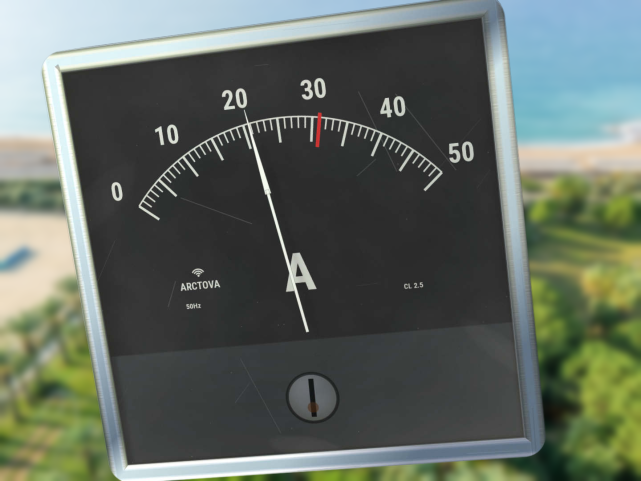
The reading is value=21 unit=A
